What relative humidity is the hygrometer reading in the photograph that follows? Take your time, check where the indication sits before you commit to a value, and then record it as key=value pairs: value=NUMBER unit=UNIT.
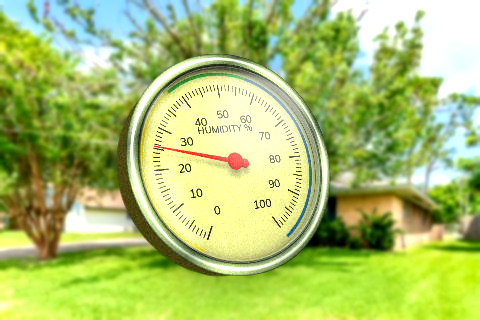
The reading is value=25 unit=%
